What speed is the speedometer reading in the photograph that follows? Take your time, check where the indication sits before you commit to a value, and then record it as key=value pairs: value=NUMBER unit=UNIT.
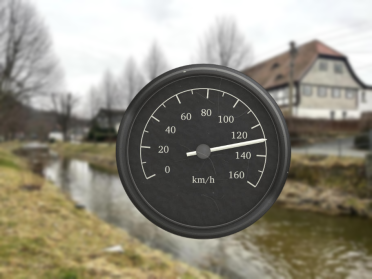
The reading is value=130 unit=km/h
